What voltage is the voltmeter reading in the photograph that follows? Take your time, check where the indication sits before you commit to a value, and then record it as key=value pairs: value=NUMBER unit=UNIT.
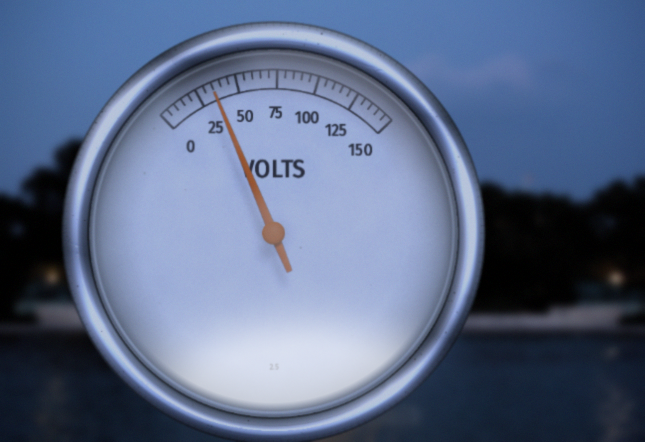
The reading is value=35 unit=V
